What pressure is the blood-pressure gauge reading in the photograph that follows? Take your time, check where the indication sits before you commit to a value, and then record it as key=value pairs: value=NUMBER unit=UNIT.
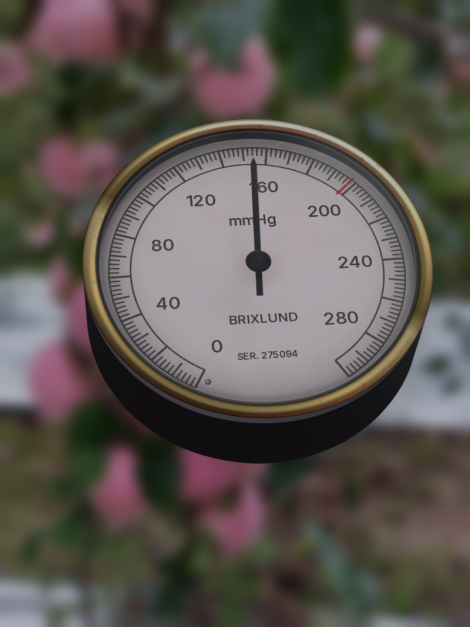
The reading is value=154 unit=mmHg
